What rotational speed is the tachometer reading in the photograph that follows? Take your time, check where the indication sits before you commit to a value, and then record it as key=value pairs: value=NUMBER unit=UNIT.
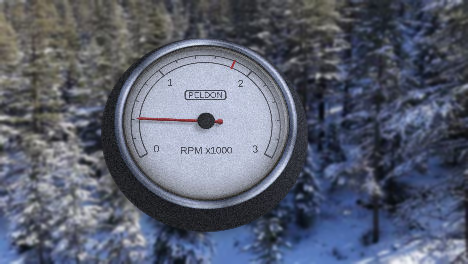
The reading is value=400 unit=rpm
